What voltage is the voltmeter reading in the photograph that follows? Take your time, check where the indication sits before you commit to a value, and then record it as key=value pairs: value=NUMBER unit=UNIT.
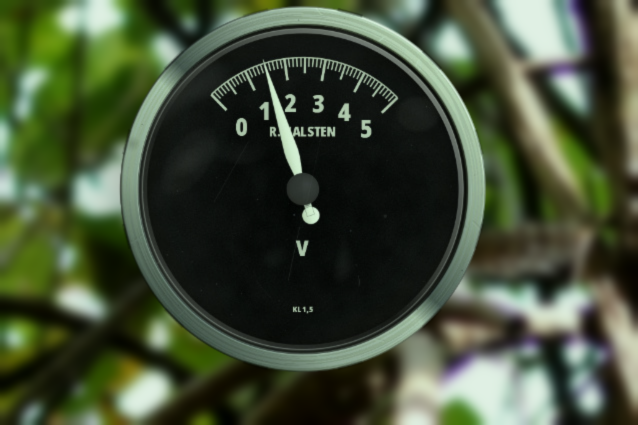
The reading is value=1.5 unit=V
